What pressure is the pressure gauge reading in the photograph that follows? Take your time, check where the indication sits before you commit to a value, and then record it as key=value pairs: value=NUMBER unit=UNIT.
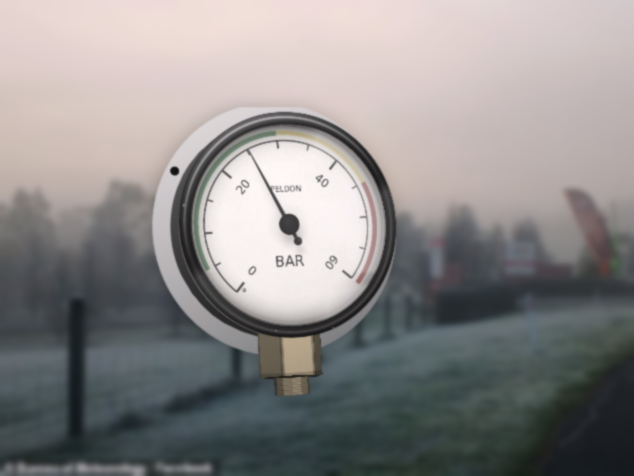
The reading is value=25 unit=bar
